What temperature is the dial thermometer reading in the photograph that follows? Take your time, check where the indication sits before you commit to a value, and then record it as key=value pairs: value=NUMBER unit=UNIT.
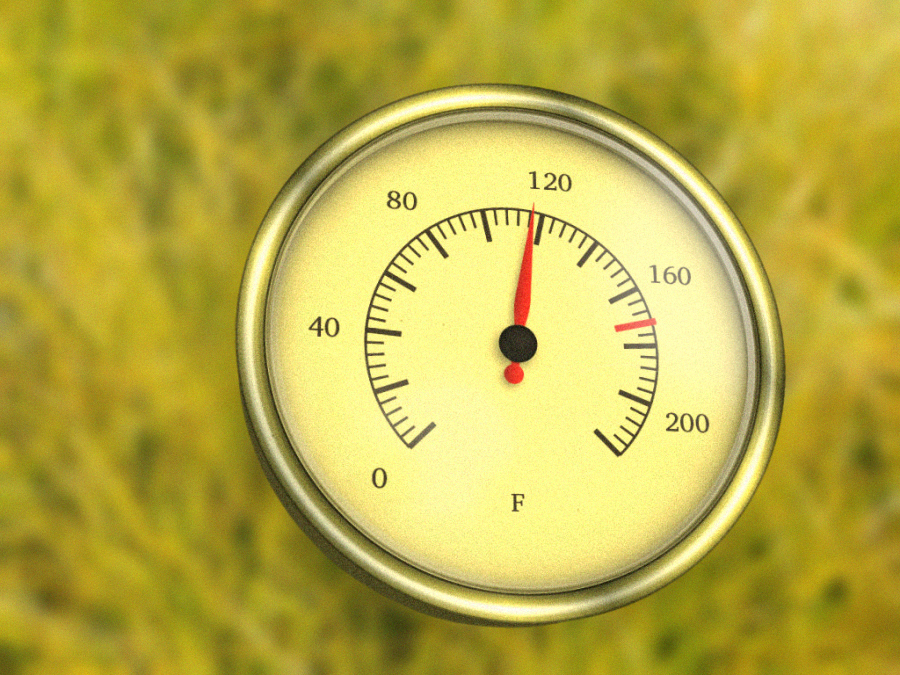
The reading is value=116 unit=°F
